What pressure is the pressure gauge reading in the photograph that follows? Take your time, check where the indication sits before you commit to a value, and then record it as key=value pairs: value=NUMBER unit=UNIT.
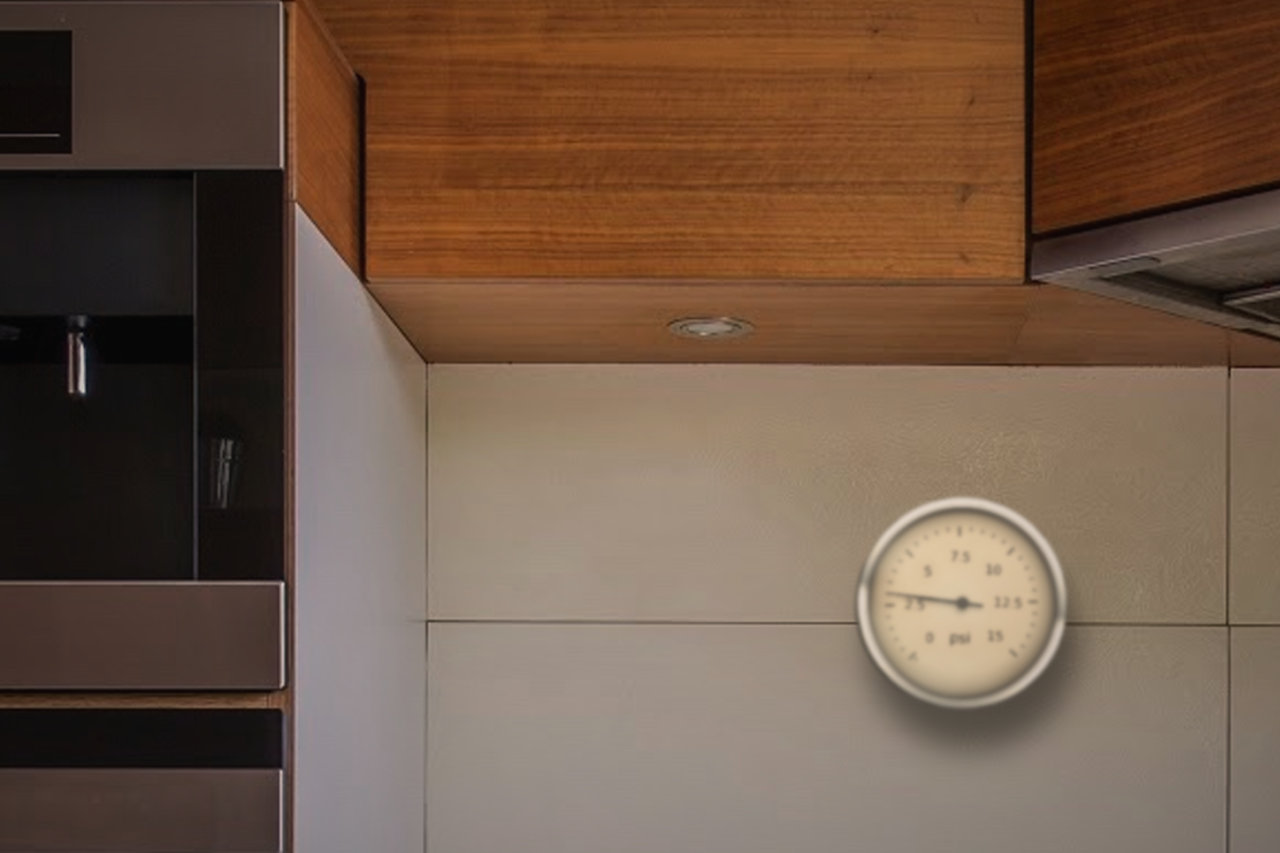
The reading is value=3 unit=psi
